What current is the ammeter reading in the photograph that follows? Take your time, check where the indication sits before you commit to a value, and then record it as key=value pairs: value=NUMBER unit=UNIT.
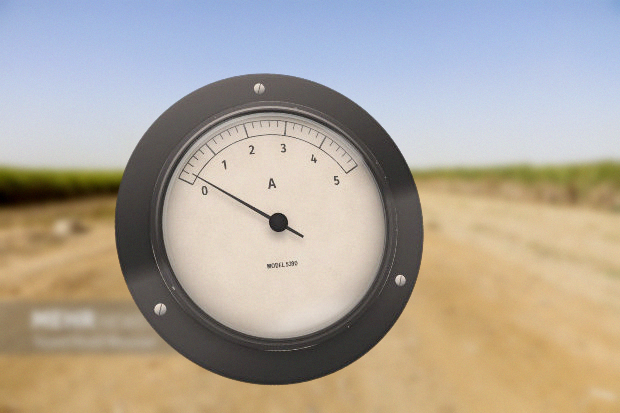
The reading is value=0.2 unit=A
